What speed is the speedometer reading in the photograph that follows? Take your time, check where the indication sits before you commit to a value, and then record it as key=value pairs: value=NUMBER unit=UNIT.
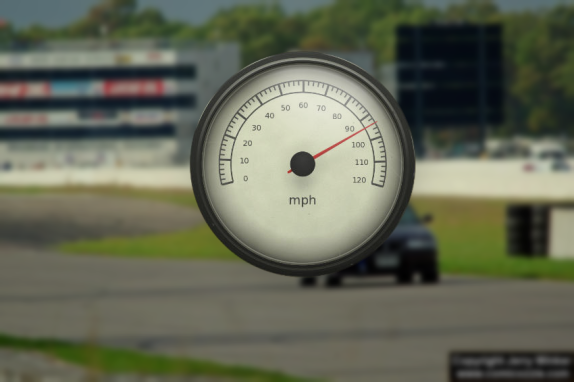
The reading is value=94 unit=mph
